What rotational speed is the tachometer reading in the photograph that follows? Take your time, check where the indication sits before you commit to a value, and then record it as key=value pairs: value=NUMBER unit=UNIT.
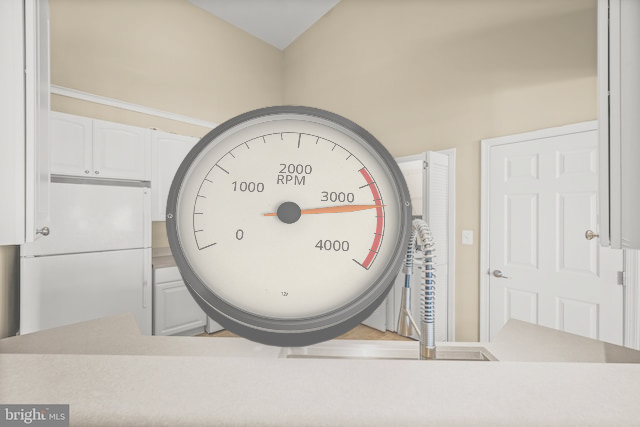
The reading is value=3300 unit=rpm
